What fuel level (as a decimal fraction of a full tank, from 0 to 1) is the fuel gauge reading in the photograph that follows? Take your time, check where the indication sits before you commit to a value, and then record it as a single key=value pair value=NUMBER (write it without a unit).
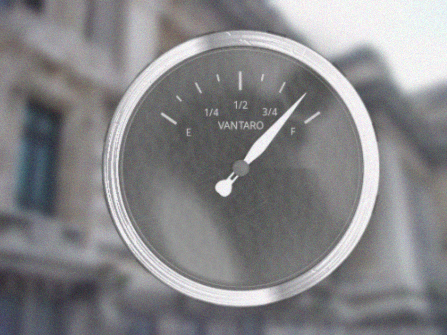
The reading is value=0.875
